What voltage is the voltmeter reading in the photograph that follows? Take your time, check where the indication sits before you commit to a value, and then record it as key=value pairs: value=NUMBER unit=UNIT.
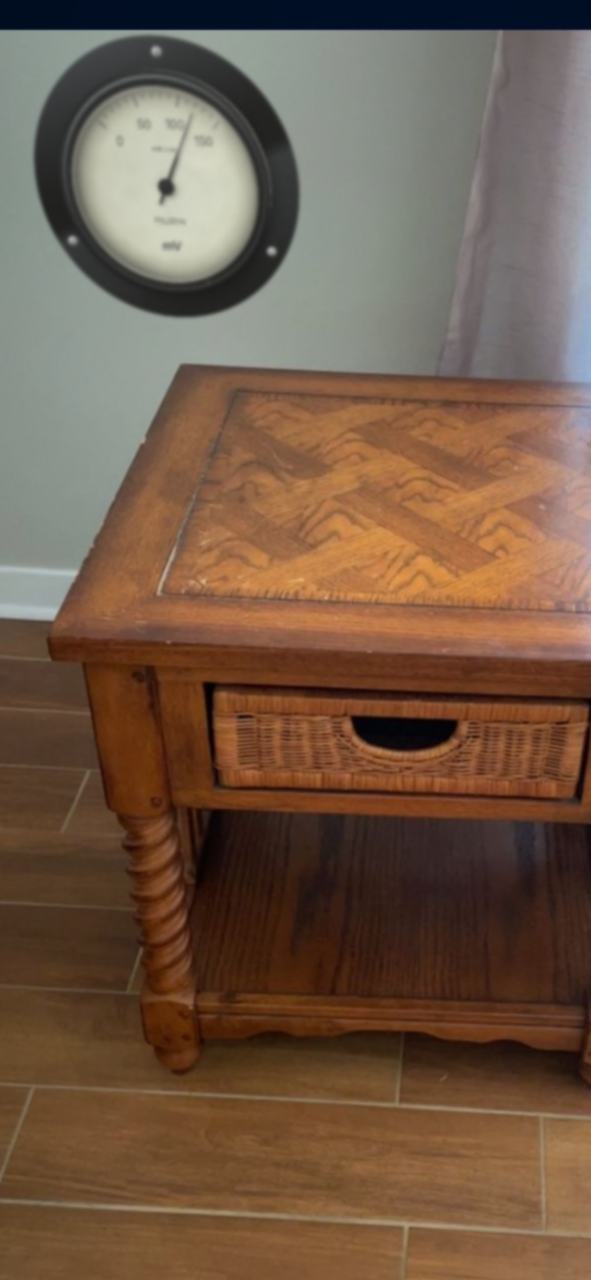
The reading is value=120 unit=mV
